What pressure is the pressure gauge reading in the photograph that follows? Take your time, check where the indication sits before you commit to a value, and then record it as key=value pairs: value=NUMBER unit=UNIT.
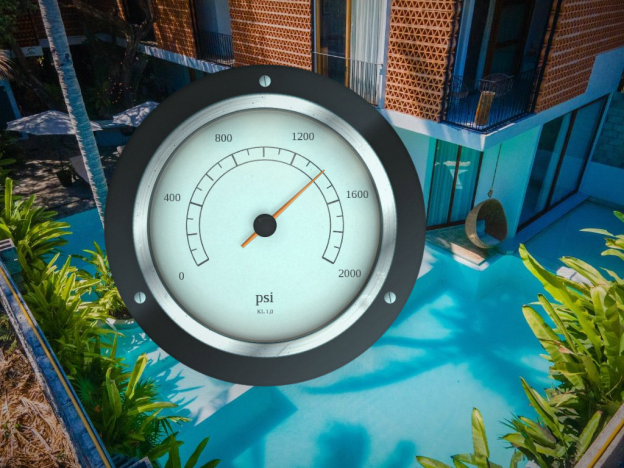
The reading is value=1400 unit=psi
